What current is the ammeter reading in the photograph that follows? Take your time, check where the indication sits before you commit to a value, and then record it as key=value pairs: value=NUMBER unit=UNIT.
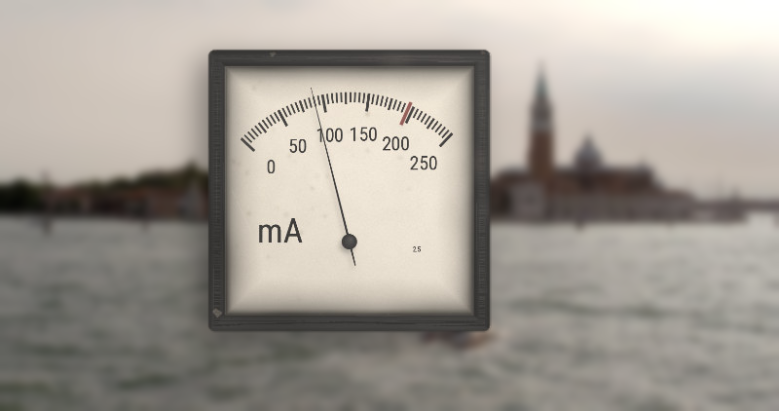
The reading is value=90 unit=mA
